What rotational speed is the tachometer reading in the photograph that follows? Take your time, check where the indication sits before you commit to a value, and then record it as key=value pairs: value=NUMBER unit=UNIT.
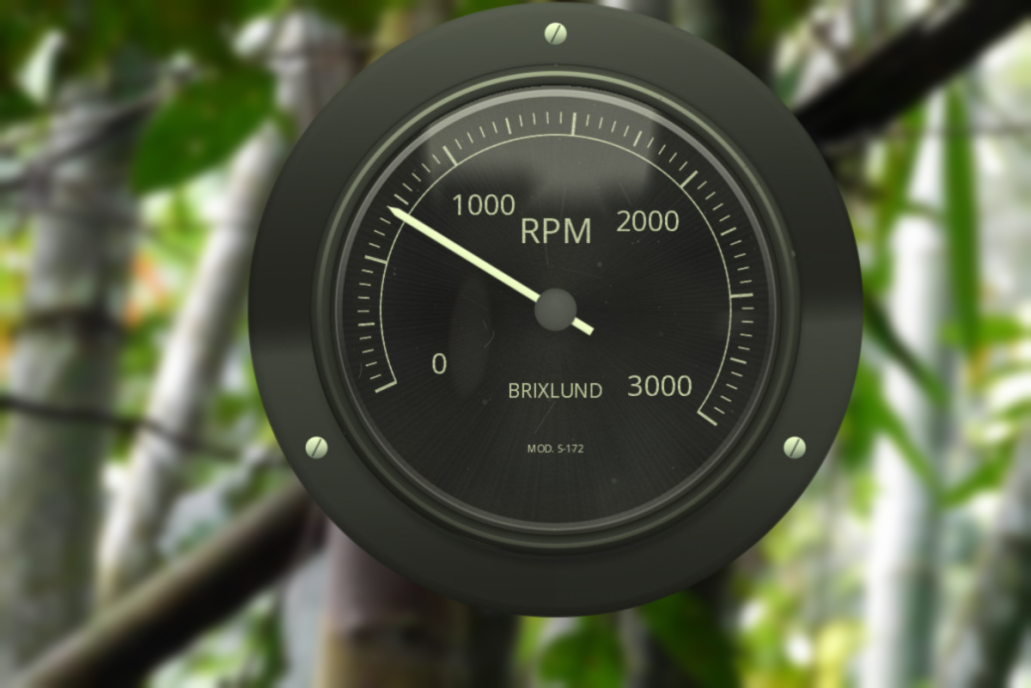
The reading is value=700 unit=rpm
